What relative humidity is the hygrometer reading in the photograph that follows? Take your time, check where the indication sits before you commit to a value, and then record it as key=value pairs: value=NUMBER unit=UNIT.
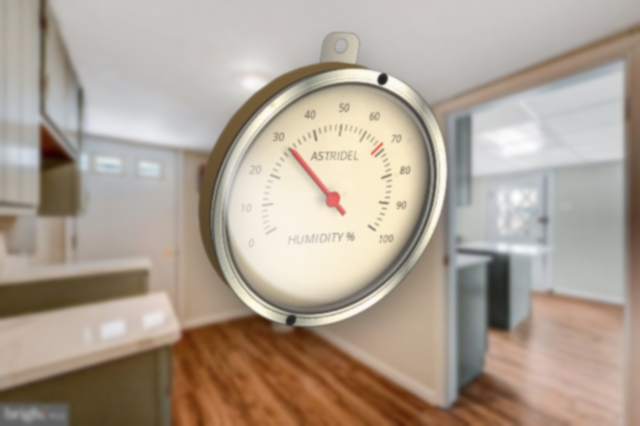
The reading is value=30 unit=%
